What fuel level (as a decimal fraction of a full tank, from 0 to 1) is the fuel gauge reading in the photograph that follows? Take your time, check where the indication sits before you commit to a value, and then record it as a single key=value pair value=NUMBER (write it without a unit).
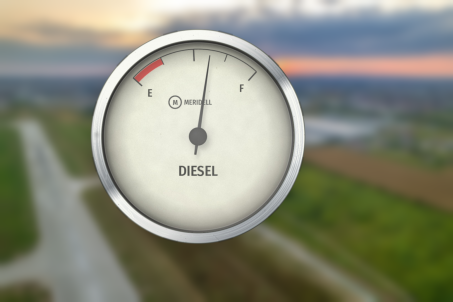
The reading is value=0.625
